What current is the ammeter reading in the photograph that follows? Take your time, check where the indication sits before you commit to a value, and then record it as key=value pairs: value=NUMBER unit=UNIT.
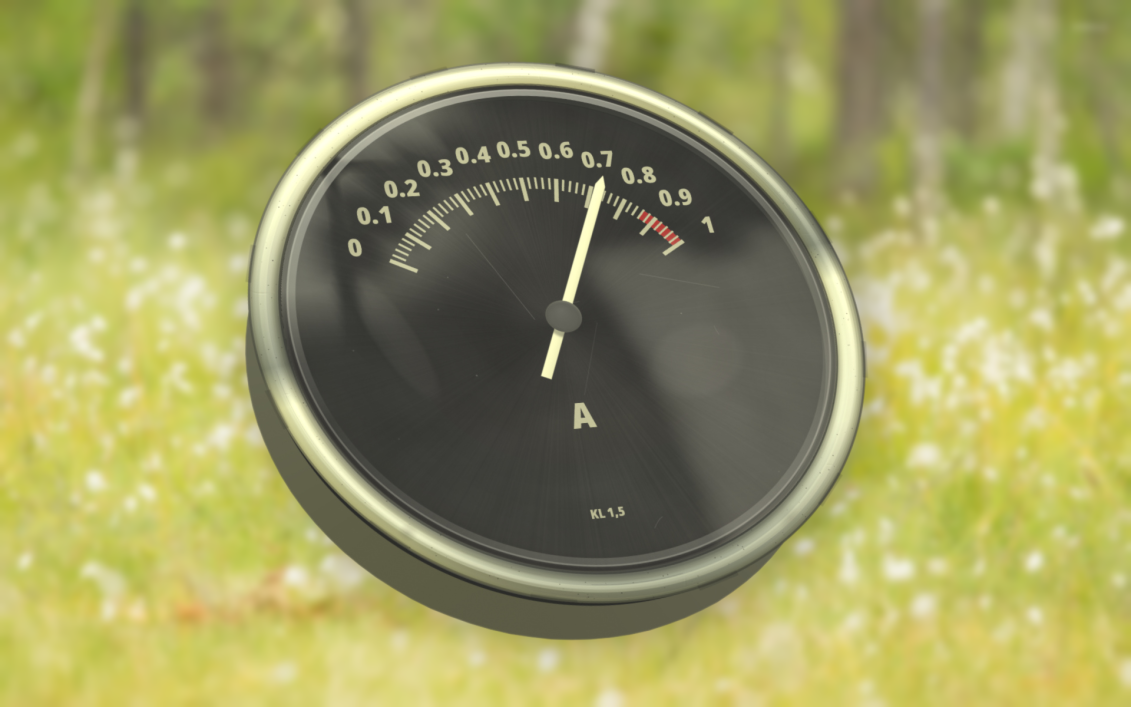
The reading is value=0.72 unit=A
